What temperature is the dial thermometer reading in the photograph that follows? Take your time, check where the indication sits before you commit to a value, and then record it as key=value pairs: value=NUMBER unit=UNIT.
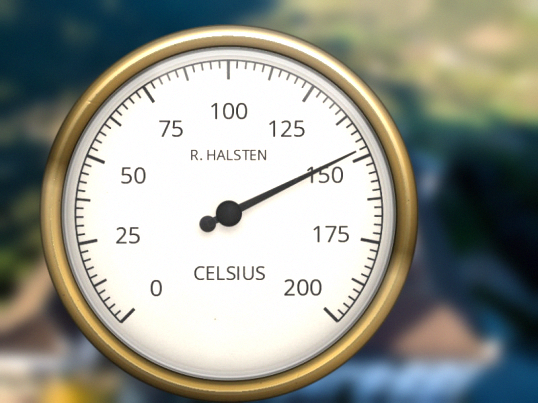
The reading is value=147.5 unit=°C
